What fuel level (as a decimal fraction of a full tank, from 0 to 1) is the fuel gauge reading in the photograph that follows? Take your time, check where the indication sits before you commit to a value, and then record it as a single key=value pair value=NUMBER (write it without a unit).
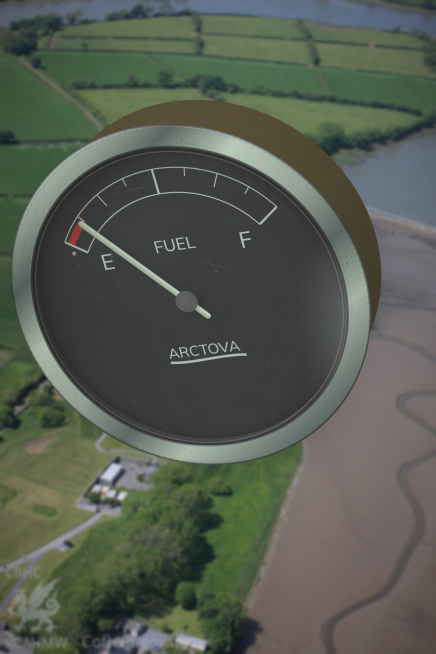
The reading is value=0.125
